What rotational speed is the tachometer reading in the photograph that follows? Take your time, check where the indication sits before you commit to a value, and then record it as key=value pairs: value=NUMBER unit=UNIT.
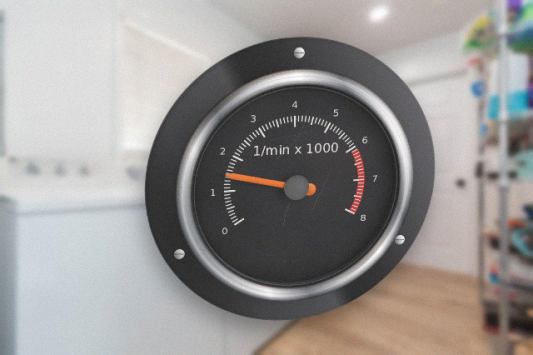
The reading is value=1500 unit=rpm
